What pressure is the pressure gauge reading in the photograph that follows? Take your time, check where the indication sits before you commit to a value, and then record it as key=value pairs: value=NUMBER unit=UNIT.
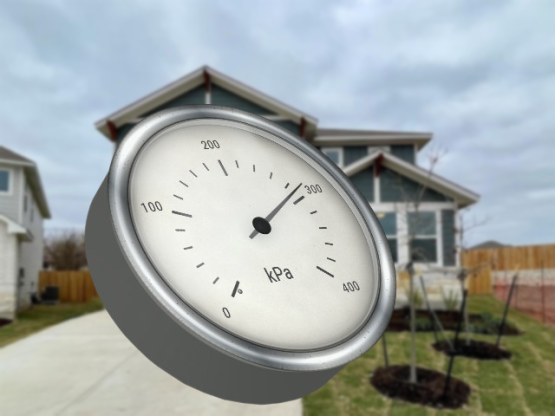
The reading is value=290 unit=kPa
